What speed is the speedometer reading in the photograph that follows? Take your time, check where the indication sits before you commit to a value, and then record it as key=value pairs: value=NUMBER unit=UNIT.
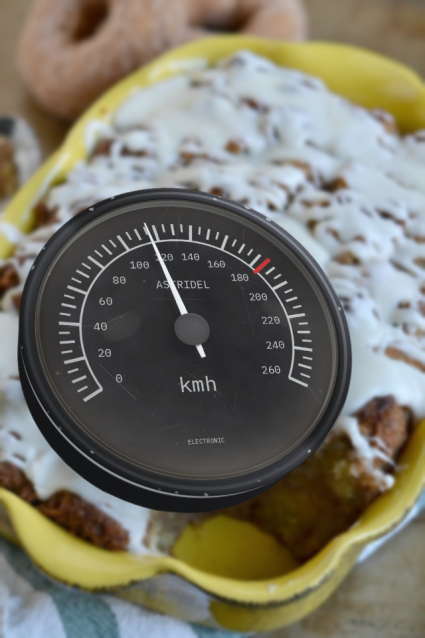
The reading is value=115 unit=km/h
